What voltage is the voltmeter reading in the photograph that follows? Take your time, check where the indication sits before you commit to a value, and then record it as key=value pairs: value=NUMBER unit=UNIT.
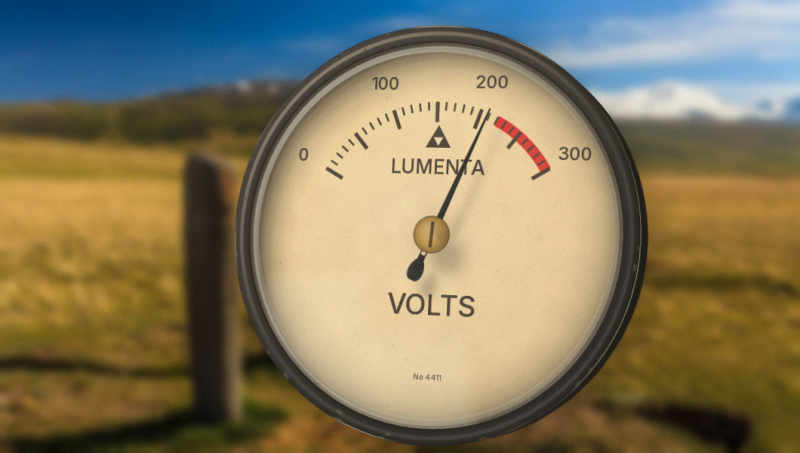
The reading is value=210 unit=V
